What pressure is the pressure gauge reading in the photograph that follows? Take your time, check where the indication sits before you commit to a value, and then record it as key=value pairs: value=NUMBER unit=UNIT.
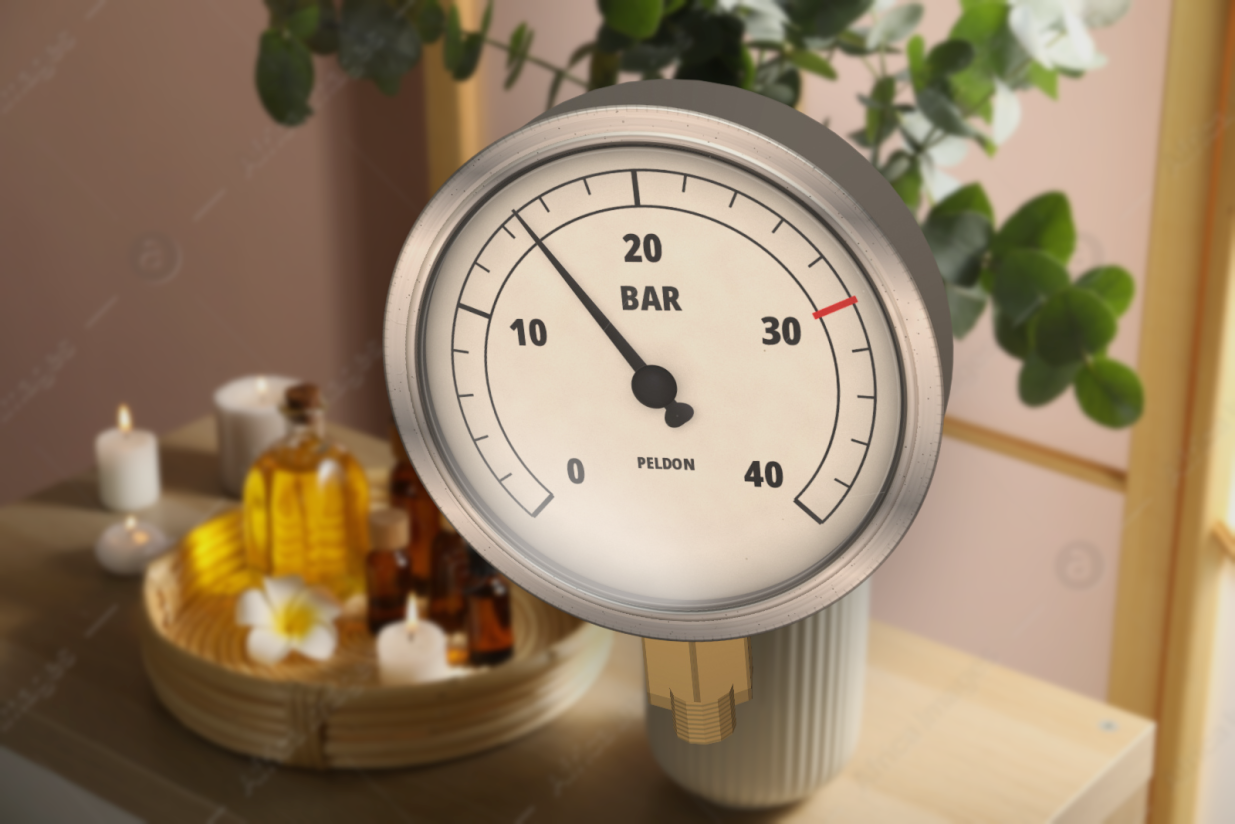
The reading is value=15 unit=bar
